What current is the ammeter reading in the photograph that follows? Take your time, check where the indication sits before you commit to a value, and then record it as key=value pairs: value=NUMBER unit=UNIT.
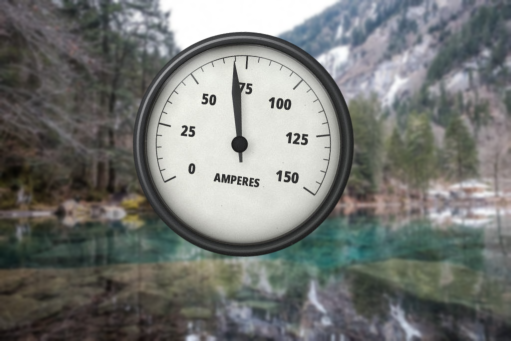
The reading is value=70 unit=A
